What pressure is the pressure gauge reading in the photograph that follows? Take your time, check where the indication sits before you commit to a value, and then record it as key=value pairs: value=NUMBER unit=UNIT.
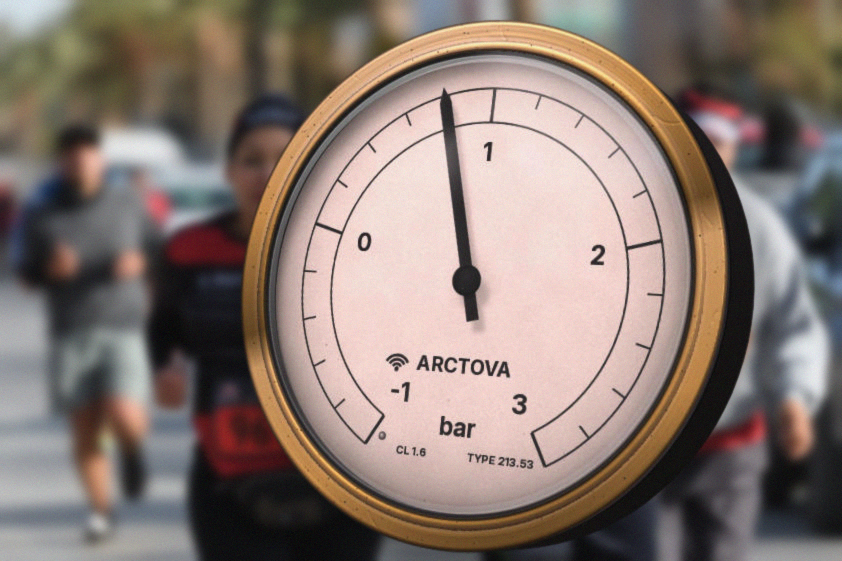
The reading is value=0.8 unit=bar
